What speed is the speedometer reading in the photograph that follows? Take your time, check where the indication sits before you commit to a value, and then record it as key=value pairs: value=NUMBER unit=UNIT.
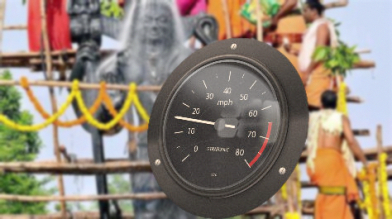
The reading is value=15 unit=mph
